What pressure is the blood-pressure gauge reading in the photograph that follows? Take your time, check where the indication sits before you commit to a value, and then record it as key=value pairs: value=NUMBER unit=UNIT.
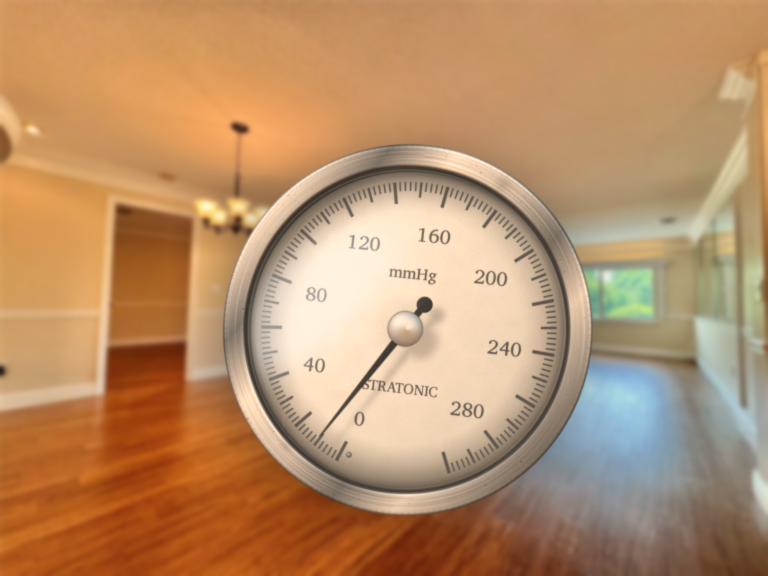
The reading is value=10 unit=mmHg
